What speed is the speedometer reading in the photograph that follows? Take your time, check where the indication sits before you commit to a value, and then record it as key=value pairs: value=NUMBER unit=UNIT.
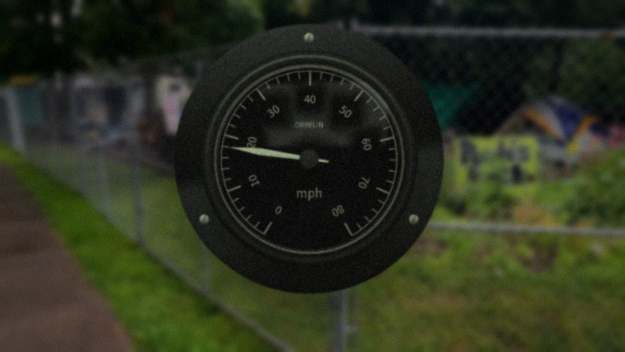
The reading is value=18 unit=mph
